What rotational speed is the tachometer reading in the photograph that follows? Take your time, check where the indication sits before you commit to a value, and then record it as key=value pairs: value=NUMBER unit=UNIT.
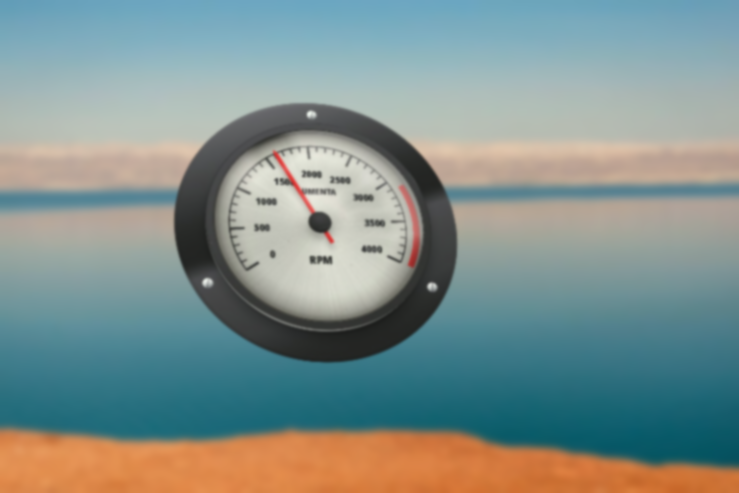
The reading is value=1600 unit=rpm
